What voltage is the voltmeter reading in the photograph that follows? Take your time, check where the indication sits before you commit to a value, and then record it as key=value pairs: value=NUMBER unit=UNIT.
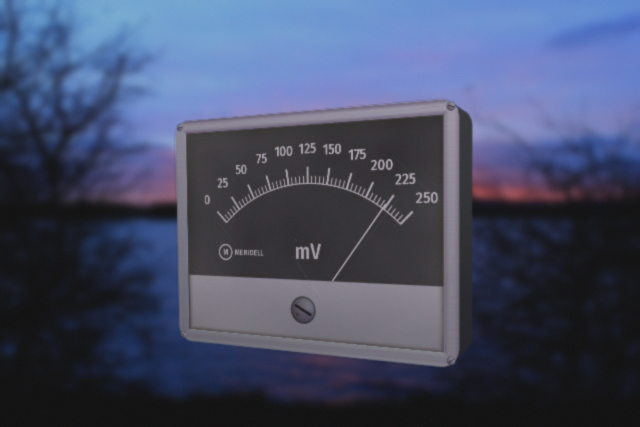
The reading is value=225 unit=mV
